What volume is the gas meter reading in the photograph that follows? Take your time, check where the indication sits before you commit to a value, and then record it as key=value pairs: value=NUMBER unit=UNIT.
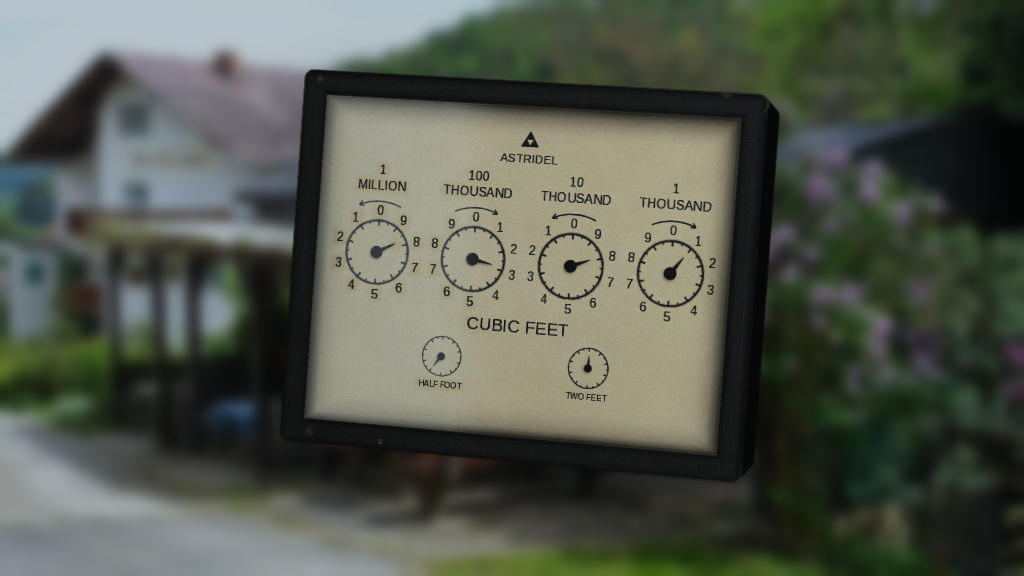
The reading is value=828100 unit=ft³
